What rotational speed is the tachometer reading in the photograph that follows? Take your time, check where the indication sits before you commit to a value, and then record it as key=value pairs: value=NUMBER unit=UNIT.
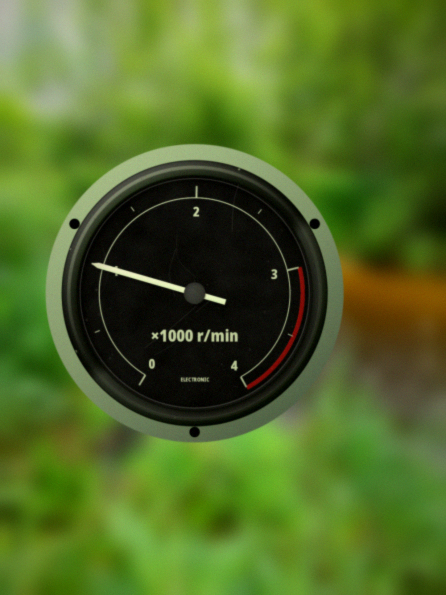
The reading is value=1000 unit=rpm
